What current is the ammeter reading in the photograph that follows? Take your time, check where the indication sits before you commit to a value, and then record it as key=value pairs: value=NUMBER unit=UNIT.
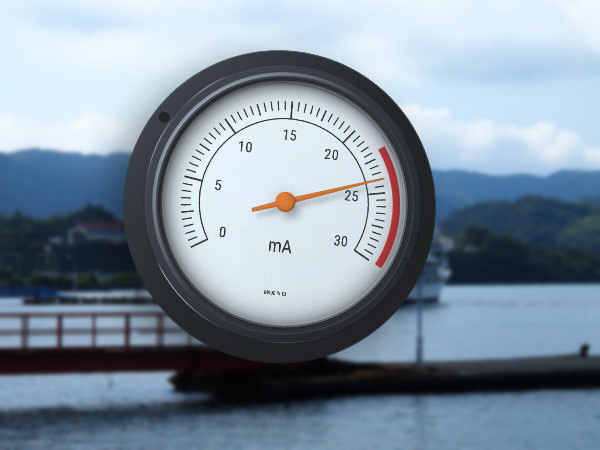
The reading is value=24 unit=mA
